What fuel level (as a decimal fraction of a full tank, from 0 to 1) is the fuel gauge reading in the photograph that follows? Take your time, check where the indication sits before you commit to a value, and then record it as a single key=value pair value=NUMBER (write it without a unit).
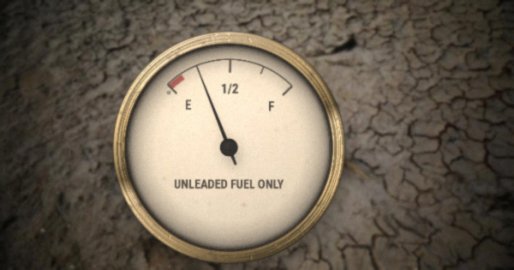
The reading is value=0.25
